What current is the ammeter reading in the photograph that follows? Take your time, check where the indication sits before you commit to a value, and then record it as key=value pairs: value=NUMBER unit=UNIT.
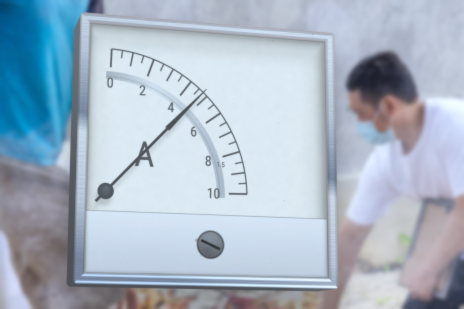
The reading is value=4.75 unit=A
